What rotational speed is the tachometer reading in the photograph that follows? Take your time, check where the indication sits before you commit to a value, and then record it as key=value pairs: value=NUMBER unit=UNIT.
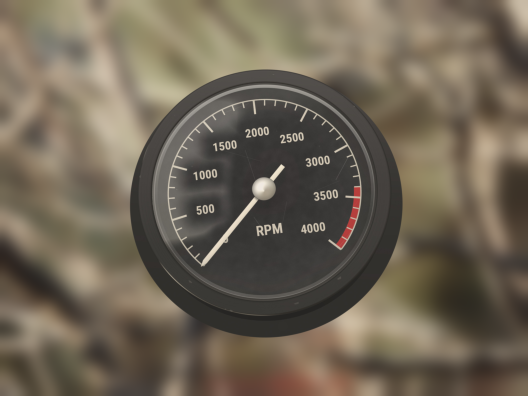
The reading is value=0 unit=rpm
